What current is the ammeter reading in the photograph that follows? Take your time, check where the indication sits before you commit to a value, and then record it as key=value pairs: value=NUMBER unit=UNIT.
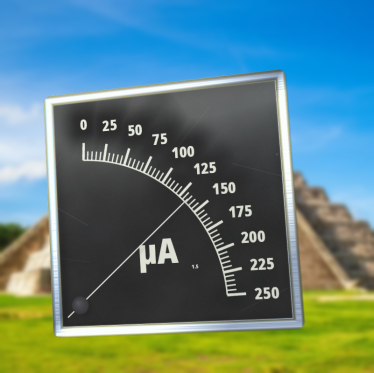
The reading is value=135 unit=µA
